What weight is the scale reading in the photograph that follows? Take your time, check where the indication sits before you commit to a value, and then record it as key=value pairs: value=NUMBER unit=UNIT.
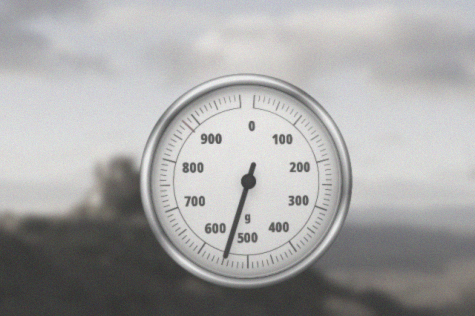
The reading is value=550 unit=g
